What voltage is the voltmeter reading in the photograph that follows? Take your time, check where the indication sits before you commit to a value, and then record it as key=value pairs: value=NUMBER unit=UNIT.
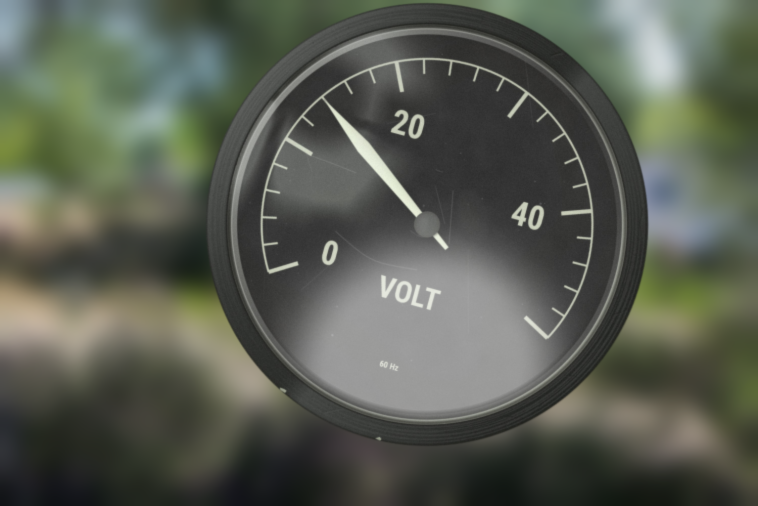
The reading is value=14 unit=V
